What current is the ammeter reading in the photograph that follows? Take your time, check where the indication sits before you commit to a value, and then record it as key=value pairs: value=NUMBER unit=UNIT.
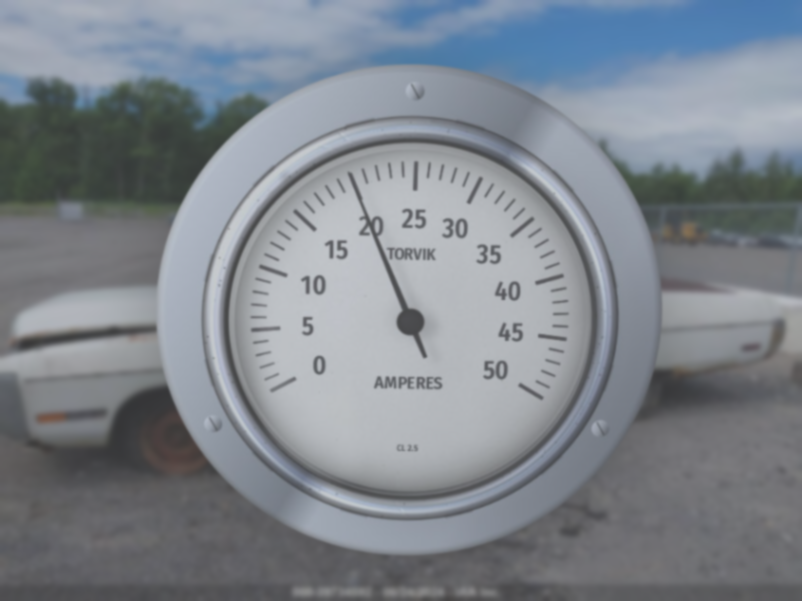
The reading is value=20 unit=A
